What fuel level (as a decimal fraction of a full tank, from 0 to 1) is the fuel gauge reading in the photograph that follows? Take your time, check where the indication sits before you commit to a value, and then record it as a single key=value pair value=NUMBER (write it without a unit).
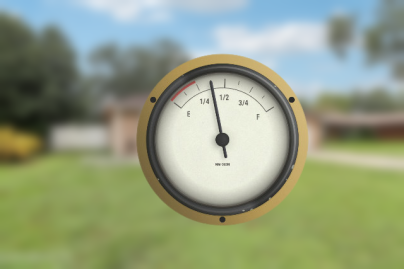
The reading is value=0.375
